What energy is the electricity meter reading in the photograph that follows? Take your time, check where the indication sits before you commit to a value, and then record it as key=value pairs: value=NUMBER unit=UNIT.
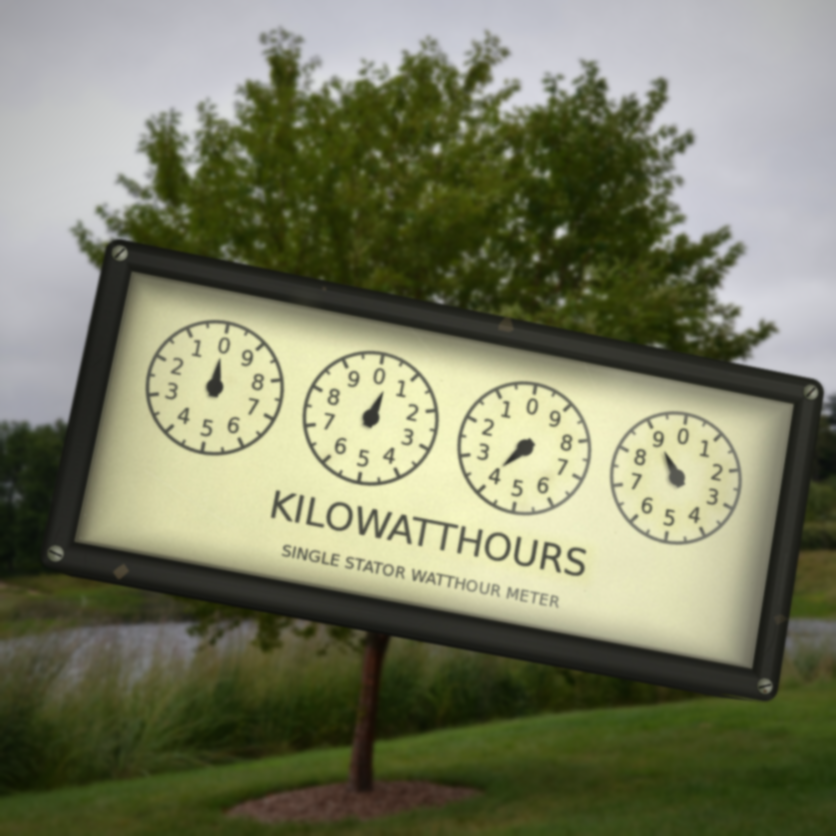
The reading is value=39 unit=kWh
